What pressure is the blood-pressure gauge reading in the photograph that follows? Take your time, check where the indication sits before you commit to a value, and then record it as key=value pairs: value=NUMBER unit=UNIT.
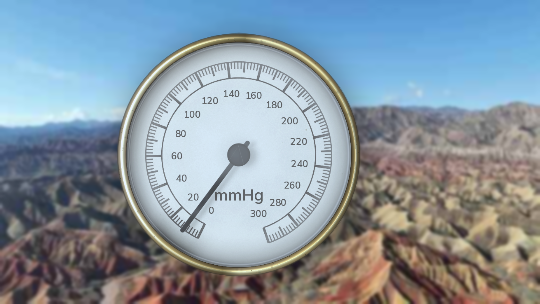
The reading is value=10 unit=mmHg
